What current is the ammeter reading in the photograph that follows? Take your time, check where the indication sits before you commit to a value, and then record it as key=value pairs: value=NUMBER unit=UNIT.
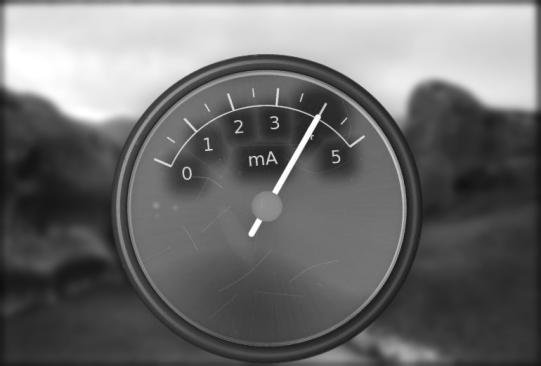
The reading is value=4 unit=mA
